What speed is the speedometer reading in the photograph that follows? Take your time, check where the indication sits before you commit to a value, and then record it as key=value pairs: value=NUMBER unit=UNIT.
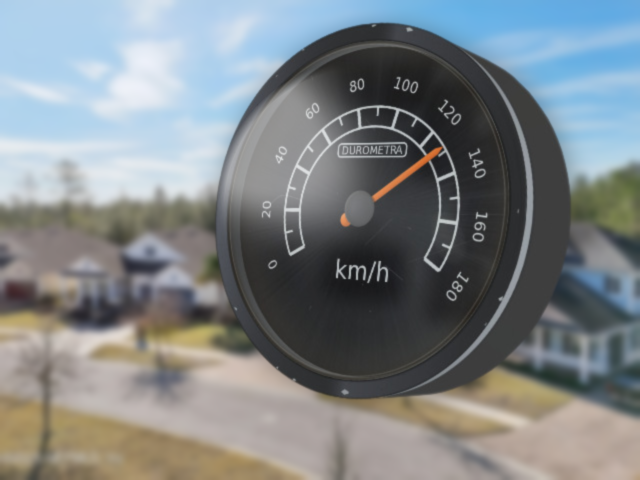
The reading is value=130 unit=km/h
